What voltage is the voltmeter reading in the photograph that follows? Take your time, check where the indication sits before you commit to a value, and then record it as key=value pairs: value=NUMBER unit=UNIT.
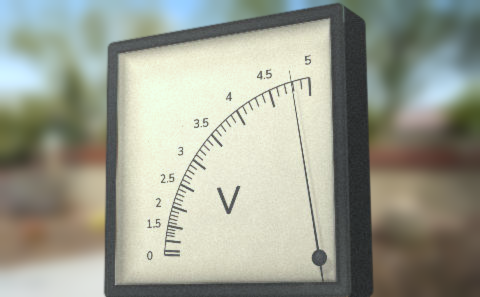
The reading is value=4.8 unit=V
